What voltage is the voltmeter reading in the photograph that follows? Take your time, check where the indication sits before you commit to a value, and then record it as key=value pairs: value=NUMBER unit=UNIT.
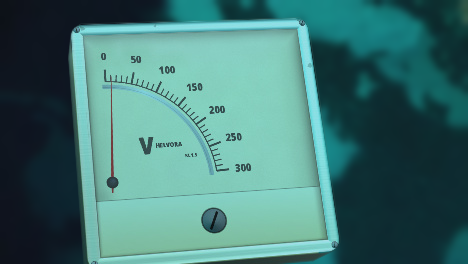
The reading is value=10 unit=V
